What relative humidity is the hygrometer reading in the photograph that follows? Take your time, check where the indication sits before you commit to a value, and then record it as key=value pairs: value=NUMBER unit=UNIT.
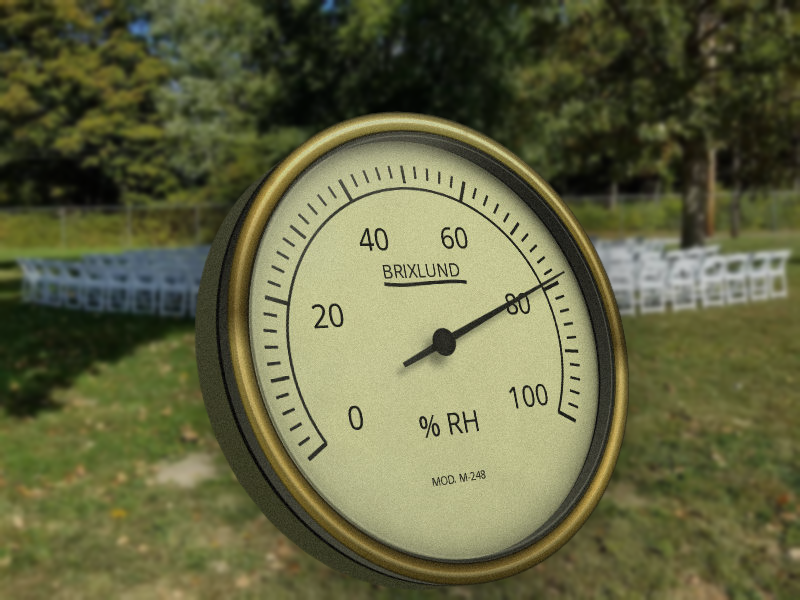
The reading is value=79 unit=%
